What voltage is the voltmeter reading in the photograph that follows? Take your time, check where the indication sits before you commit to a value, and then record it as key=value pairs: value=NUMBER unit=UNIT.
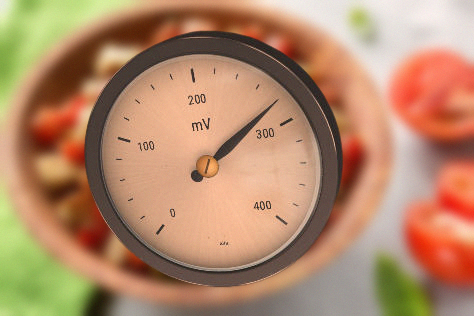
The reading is value=280 unit=mV
